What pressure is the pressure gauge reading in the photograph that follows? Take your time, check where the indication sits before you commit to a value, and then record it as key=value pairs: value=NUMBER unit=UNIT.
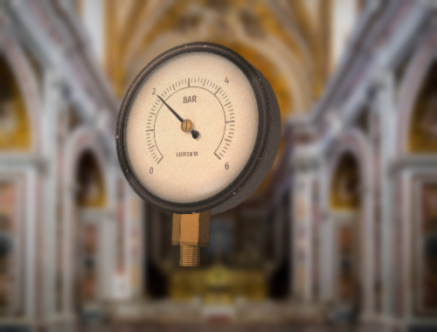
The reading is value=2 unit=bar
